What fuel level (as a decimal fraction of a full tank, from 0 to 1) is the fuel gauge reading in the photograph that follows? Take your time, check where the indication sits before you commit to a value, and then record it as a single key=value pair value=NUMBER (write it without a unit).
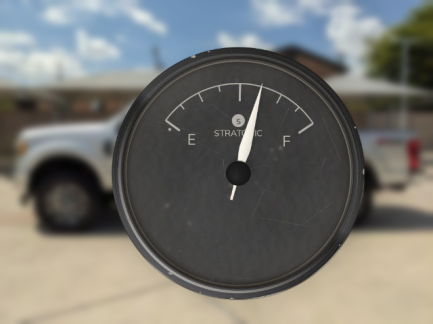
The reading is value=0.625
